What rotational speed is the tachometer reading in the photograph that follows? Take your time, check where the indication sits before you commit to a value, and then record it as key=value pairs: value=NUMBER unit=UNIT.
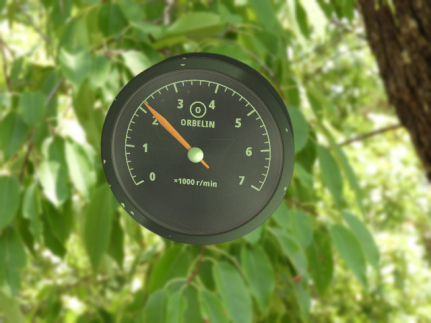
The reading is value=2200 unit=rpm
